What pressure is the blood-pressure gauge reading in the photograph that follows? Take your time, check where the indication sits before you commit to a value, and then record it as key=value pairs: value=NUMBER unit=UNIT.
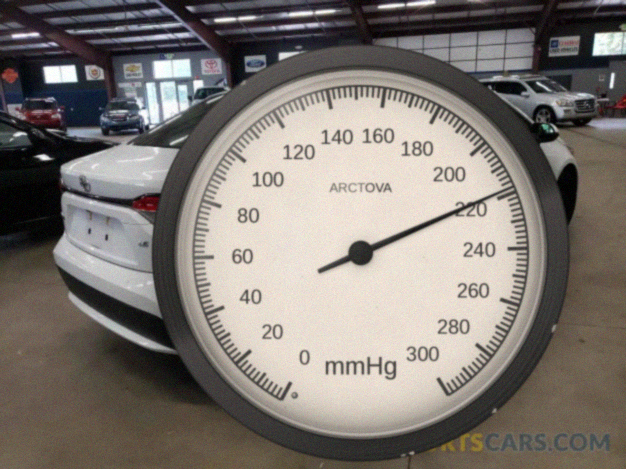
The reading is value=218 unit=mmHg
